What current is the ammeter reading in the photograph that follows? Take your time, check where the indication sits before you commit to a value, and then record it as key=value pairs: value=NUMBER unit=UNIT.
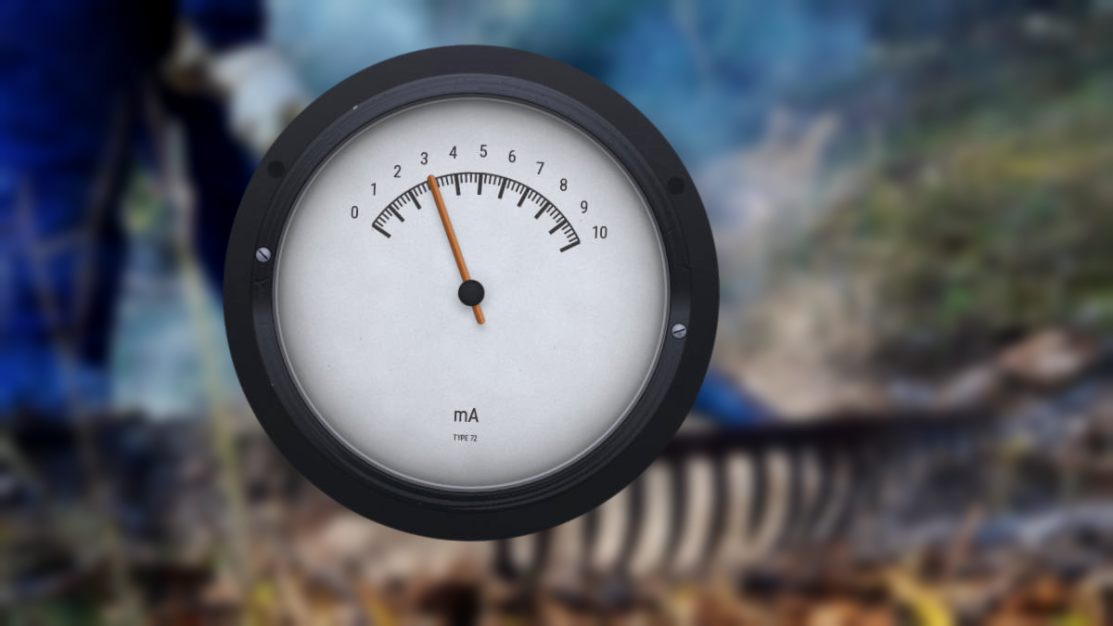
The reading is value=3 unit=mA
